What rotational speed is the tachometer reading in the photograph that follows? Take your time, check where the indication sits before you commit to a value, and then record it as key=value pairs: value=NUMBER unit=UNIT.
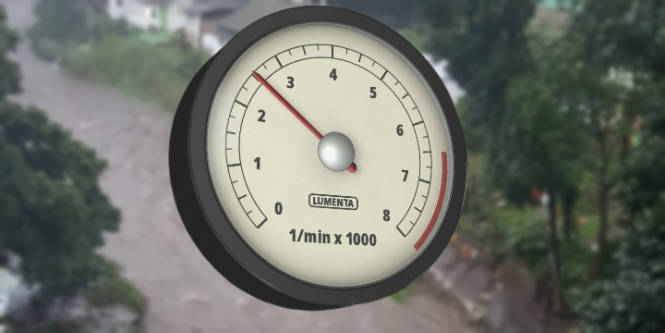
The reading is value=2500 unit=rpm
